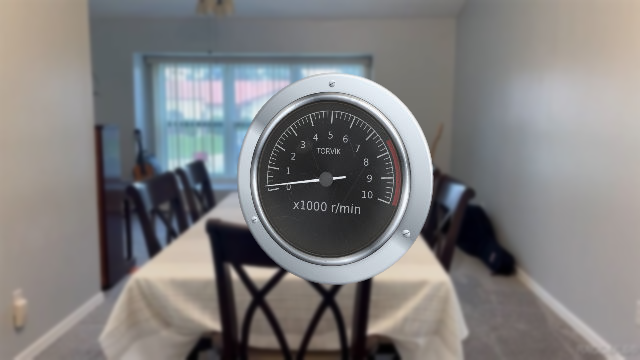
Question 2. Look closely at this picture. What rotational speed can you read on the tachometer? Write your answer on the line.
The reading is 200 rpm
